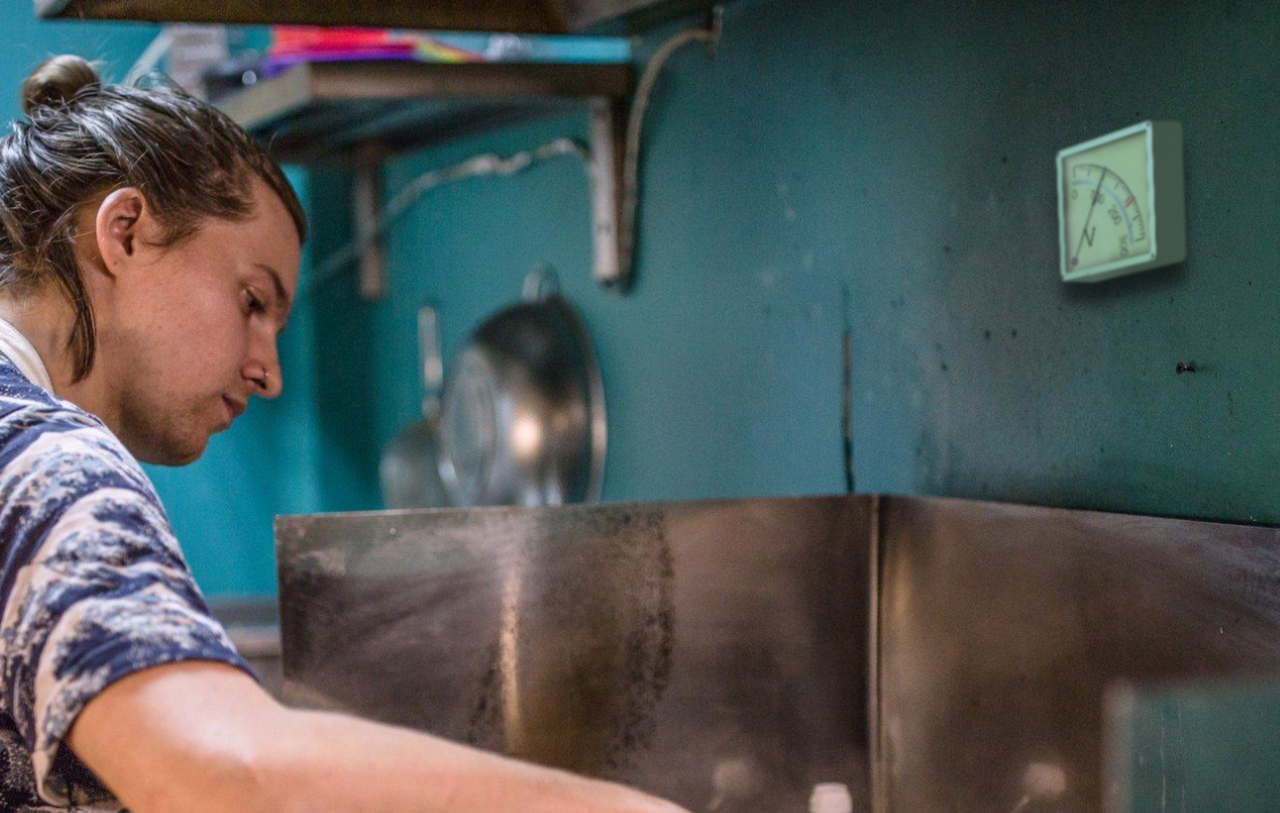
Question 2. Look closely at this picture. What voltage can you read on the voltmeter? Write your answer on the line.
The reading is 100 V
